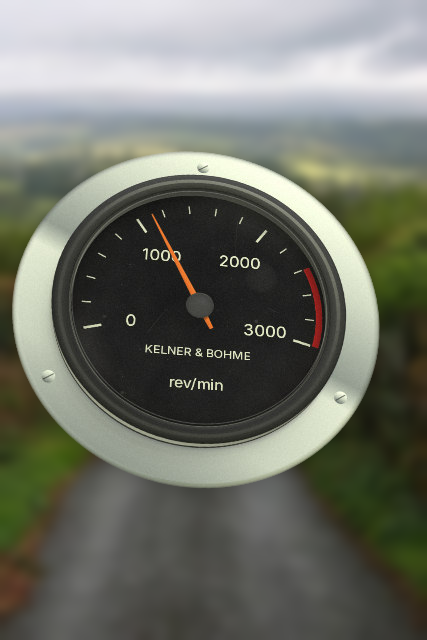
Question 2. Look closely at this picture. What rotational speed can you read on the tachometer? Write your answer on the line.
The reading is 1100 rpm
